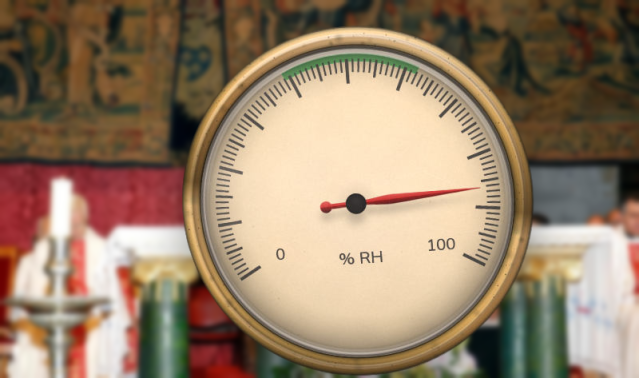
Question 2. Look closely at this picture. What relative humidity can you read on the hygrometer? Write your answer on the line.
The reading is 86 %
